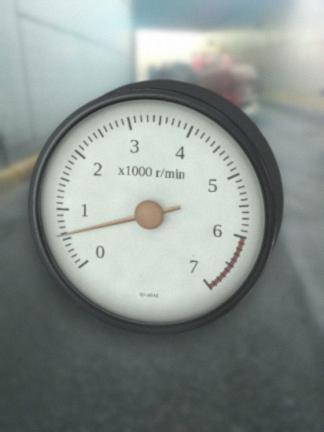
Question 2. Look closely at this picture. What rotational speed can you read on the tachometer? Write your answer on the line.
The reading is 600 rpm
